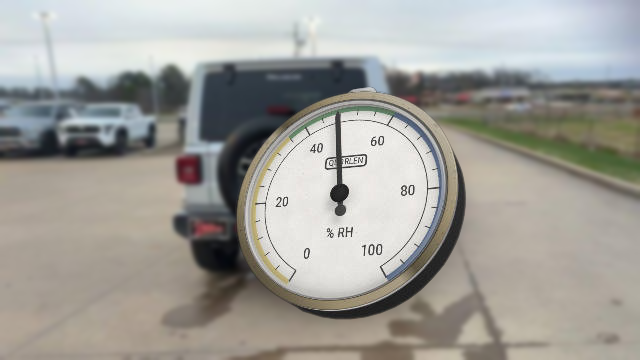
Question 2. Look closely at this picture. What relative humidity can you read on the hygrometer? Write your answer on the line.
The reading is 48 %
